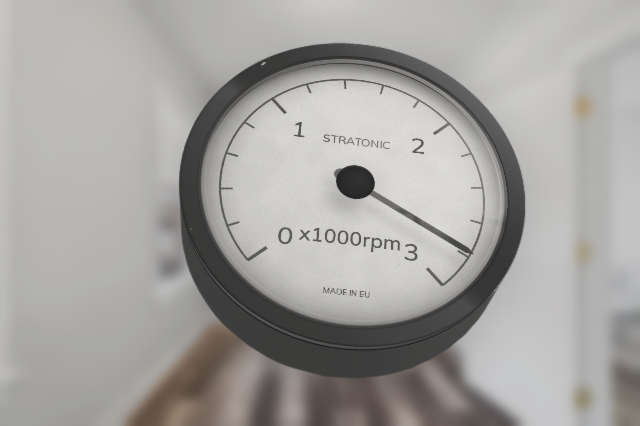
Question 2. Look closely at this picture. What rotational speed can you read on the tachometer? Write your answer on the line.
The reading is 2800 rpm
